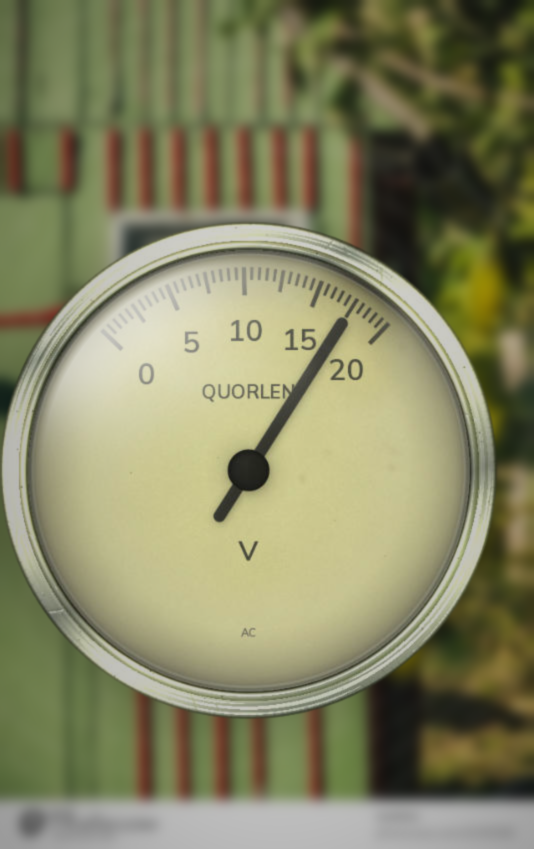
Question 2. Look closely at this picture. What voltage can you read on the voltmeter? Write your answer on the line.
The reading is 17.5 V
